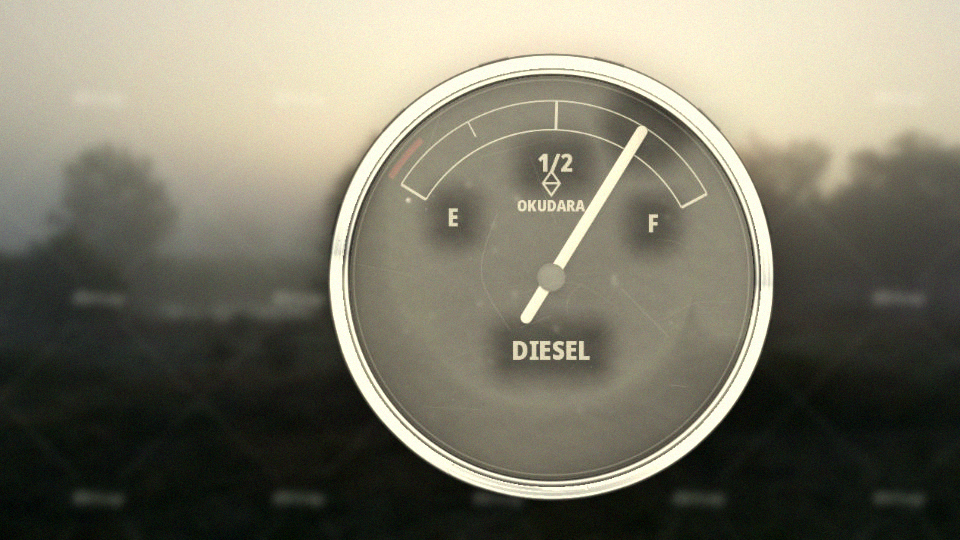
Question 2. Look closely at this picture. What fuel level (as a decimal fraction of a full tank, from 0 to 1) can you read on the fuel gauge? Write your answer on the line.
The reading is 0.75
